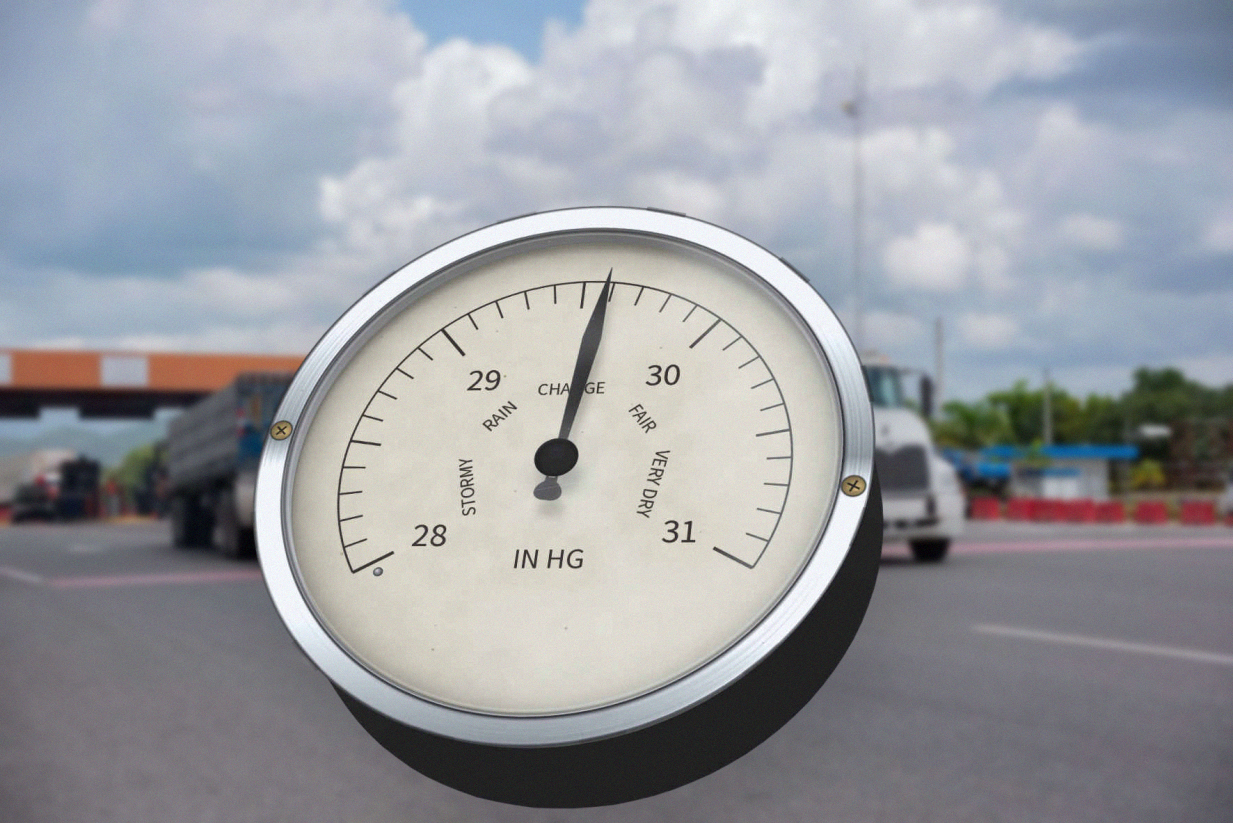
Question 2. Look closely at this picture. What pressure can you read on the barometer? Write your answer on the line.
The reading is 29.6 inHg
